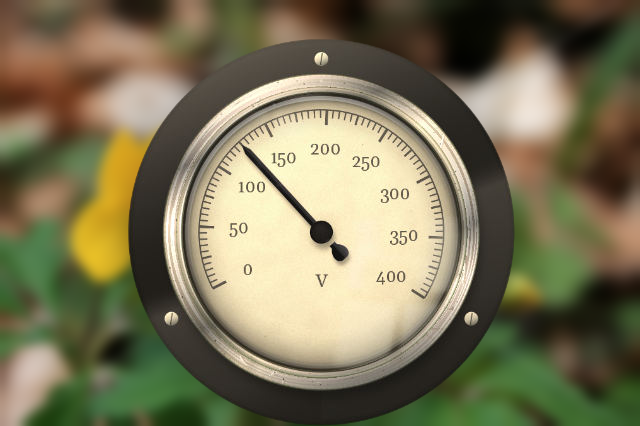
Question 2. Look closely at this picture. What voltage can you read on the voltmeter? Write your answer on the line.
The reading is 125 V
